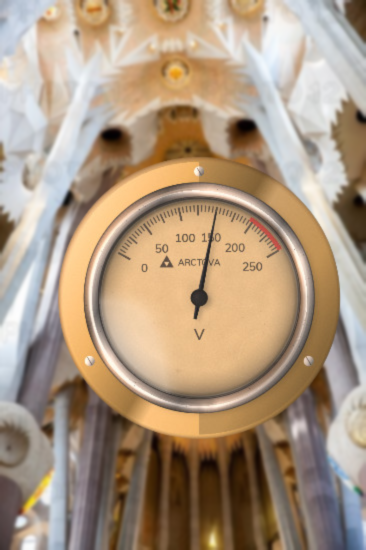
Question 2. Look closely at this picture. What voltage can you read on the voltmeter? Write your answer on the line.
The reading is 150 V
